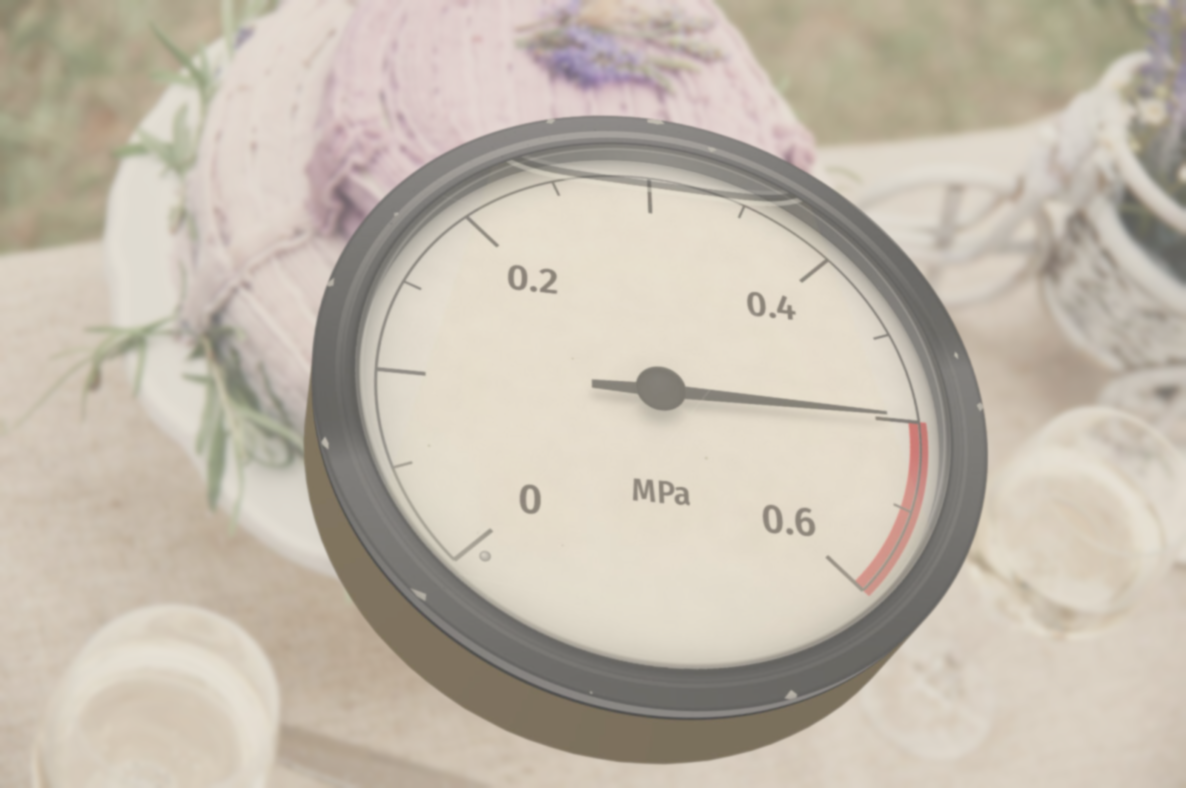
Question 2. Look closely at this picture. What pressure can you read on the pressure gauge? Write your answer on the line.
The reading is 0.5 MPa
